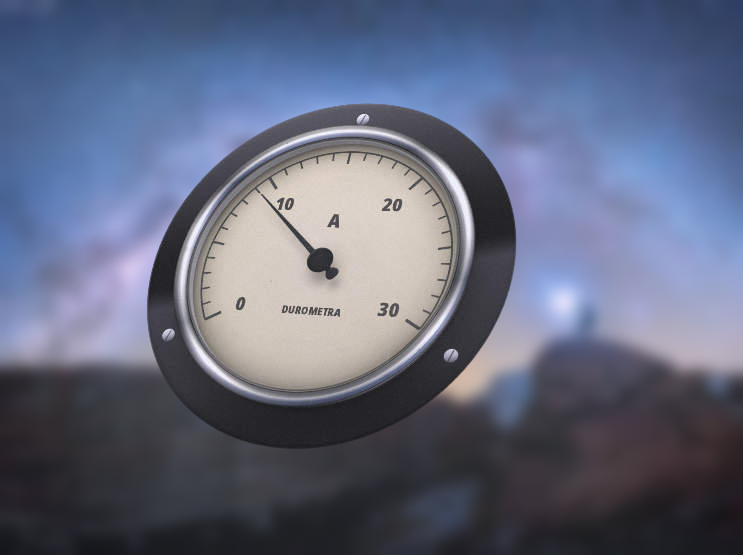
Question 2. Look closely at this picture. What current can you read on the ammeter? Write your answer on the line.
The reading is 9 A
